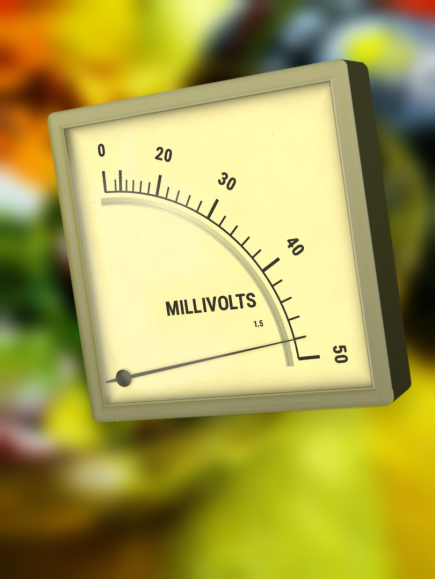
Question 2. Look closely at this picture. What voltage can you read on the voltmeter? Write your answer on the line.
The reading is 48 mV
